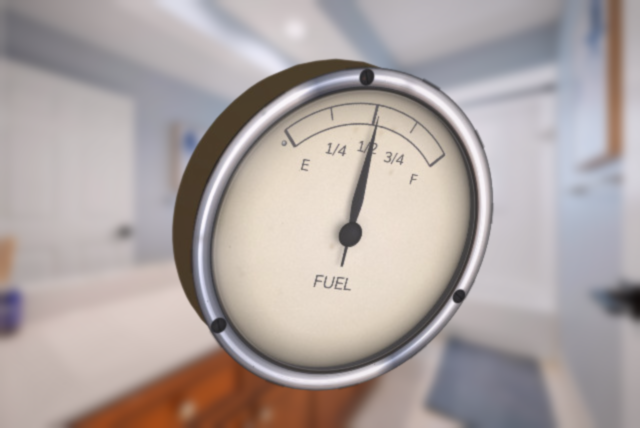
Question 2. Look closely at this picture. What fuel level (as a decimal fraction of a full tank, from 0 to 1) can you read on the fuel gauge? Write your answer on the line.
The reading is 0.5
